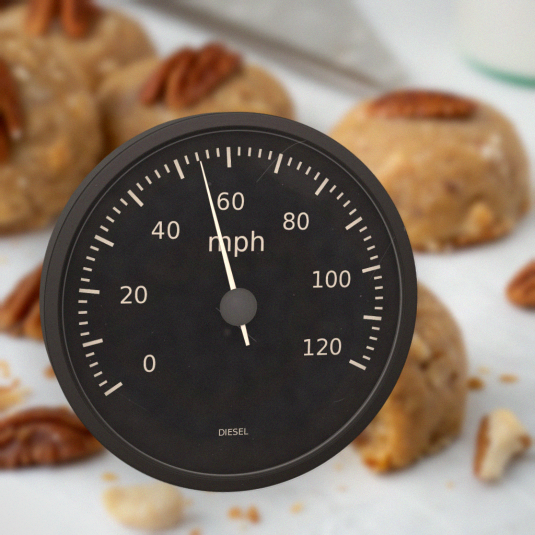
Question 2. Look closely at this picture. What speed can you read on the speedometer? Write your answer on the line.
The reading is 54 mph
